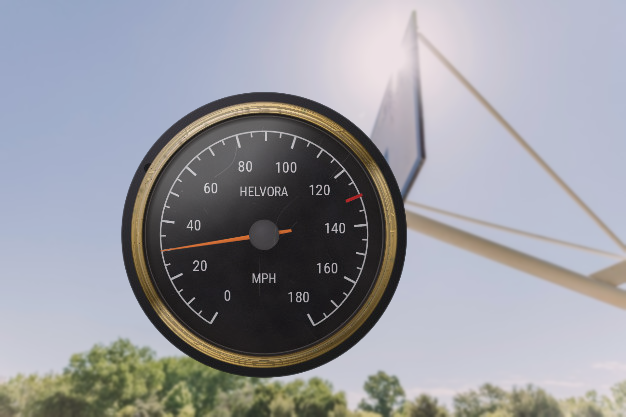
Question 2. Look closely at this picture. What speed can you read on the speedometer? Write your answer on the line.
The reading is 30 mph
